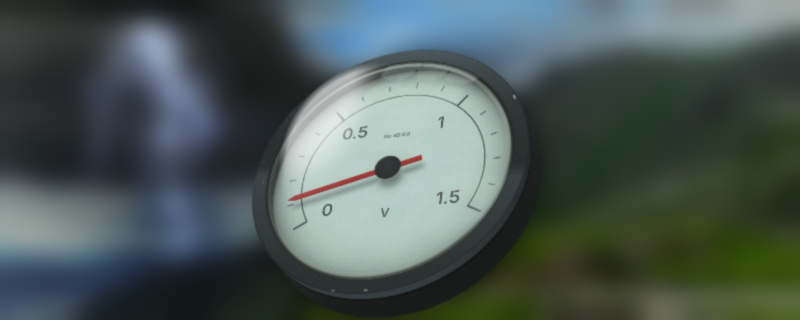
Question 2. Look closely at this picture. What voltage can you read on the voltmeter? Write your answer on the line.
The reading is 0.1 V
